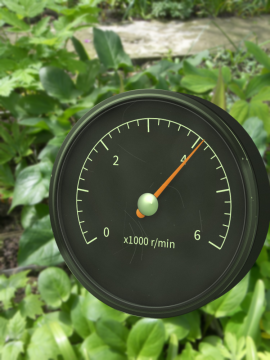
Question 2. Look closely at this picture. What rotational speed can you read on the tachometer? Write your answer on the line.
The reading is 4100 rpm
